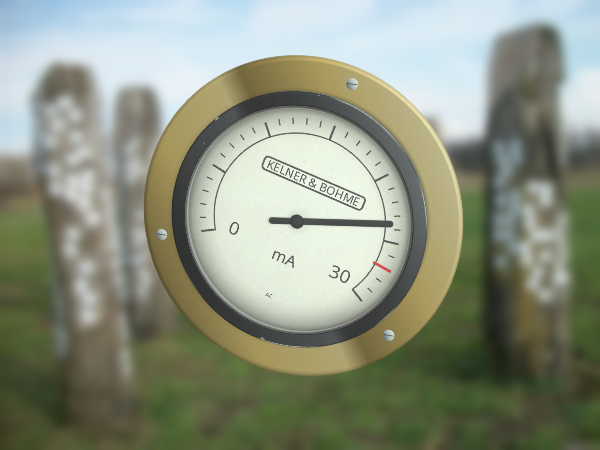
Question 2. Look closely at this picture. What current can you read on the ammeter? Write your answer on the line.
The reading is 23.5 mA
